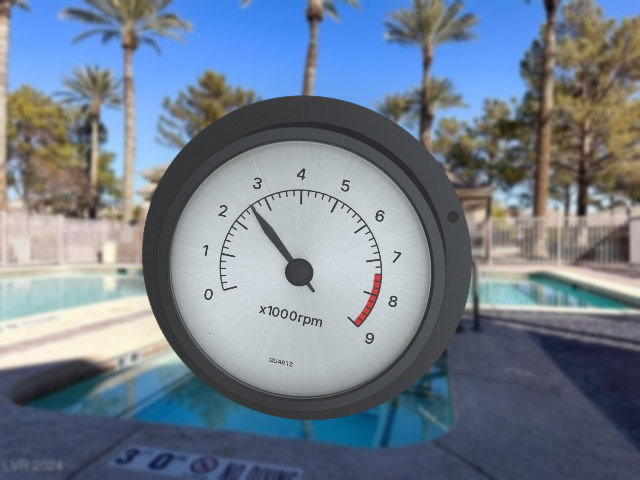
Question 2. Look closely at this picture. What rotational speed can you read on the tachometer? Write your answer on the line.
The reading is 2600 rpm
